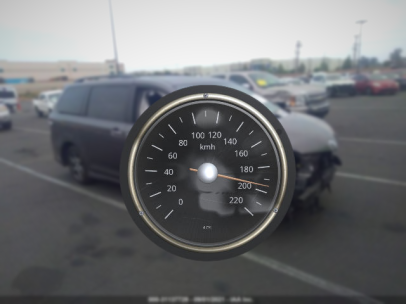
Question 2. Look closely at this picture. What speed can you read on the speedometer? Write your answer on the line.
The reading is 195 km/h
